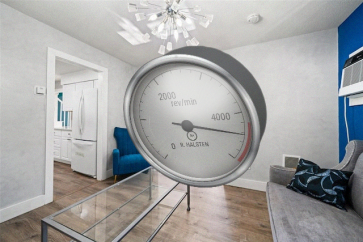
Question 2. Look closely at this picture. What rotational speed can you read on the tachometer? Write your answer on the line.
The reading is 4400 rpm
